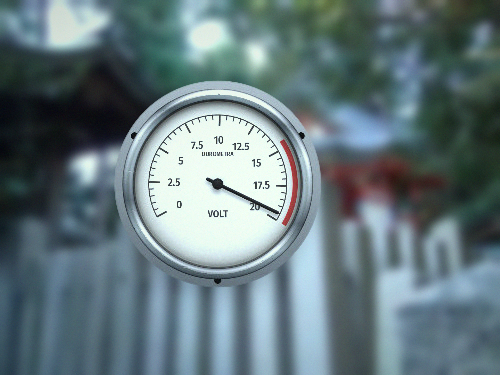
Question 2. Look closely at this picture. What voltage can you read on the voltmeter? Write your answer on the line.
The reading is 19.5 V
